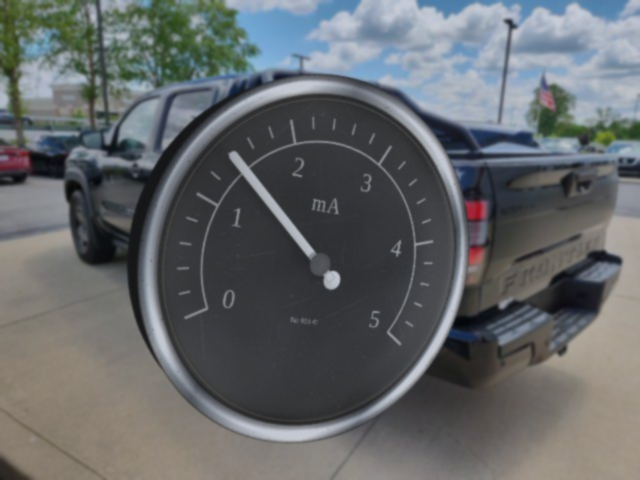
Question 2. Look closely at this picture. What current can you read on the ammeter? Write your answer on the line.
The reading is 1.4 mA
